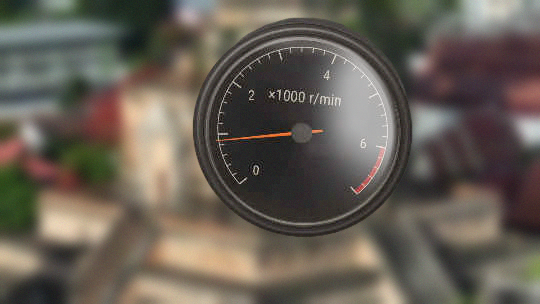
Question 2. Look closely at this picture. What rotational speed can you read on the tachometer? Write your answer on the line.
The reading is 900 rpm
